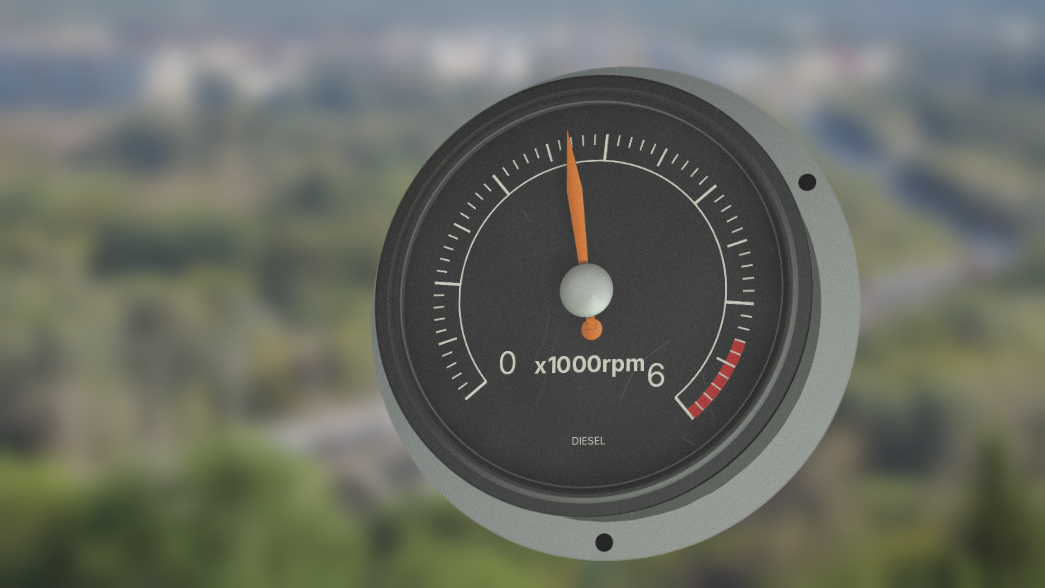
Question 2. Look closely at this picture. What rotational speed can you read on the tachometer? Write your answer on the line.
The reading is 2700 rpm
